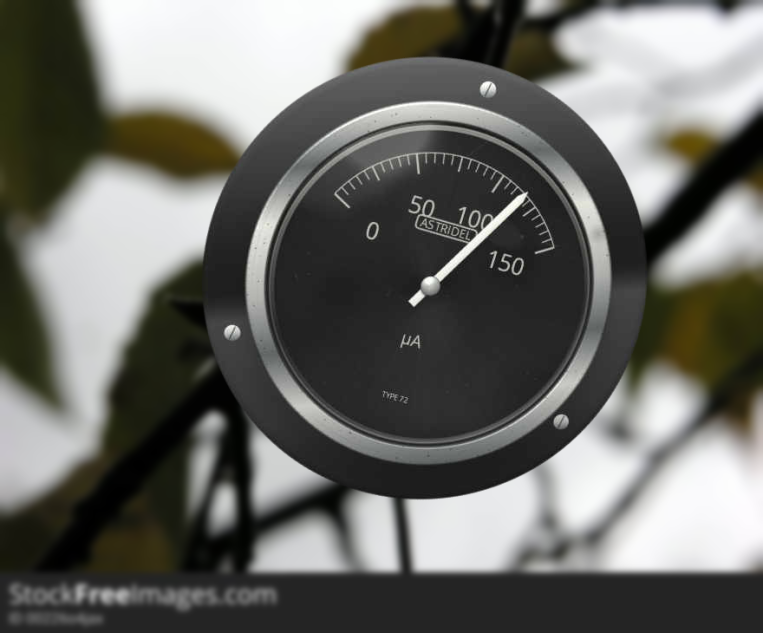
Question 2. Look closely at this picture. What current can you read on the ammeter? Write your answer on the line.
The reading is 115 µA
